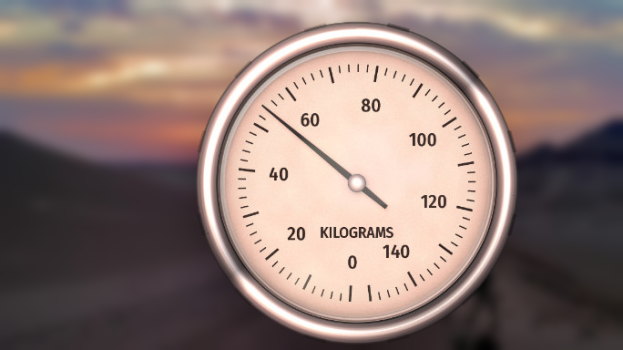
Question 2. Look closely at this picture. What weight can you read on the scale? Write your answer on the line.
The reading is 54 kg
